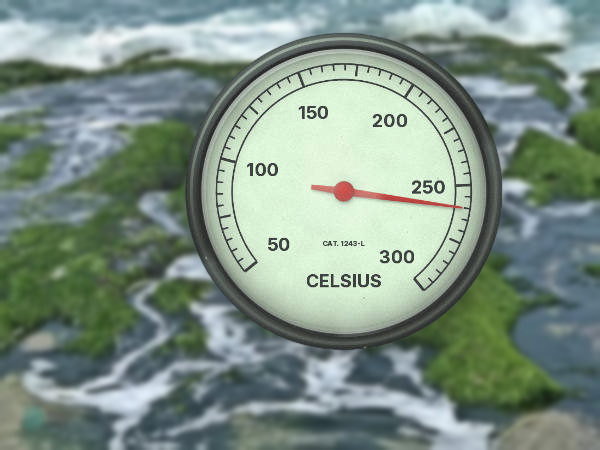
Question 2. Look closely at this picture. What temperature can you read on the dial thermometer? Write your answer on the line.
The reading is 260 °C
